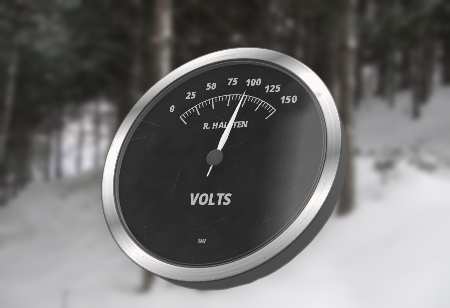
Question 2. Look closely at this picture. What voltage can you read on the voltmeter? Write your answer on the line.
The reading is 100 V
